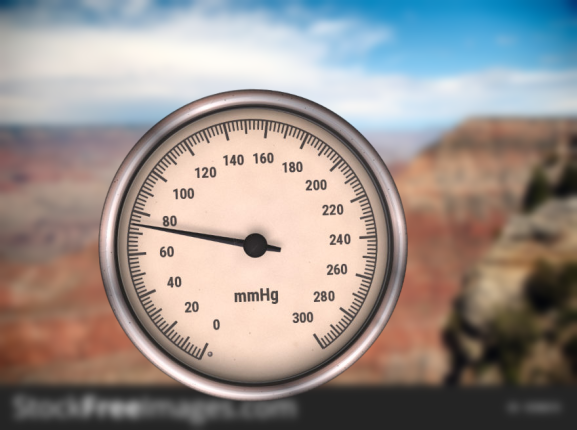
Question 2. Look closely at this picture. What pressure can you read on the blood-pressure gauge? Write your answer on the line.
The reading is 74 mmHg
